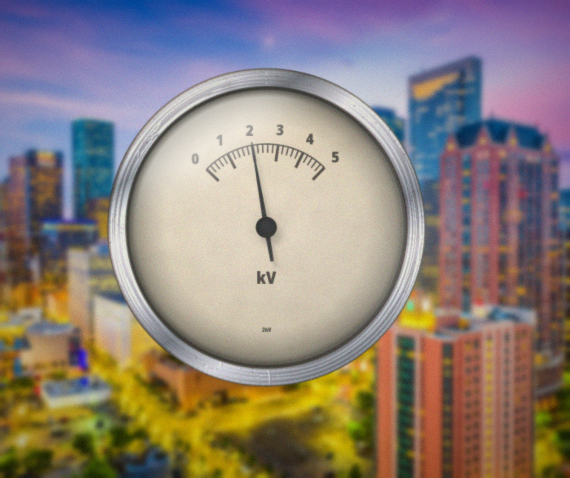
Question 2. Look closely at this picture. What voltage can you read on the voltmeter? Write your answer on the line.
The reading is 2 kV
